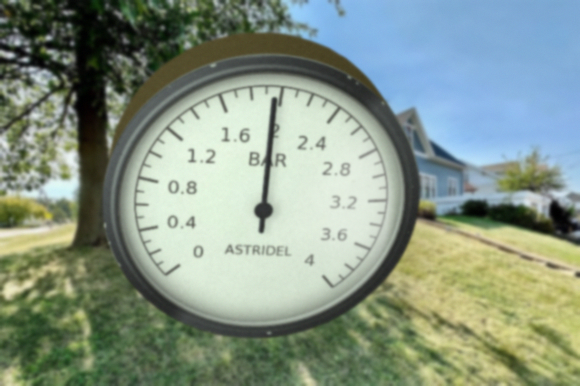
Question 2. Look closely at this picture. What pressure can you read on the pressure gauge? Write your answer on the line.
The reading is 1.95 bar
